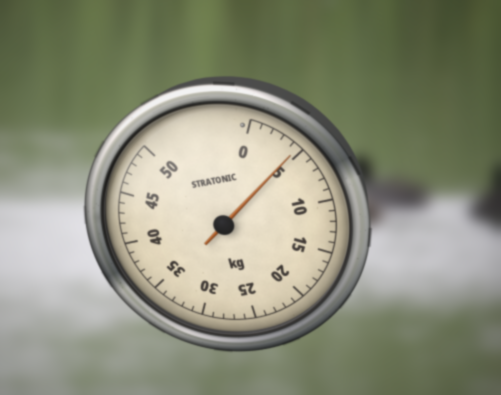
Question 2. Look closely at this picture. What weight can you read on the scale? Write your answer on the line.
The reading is 4.5 kg
